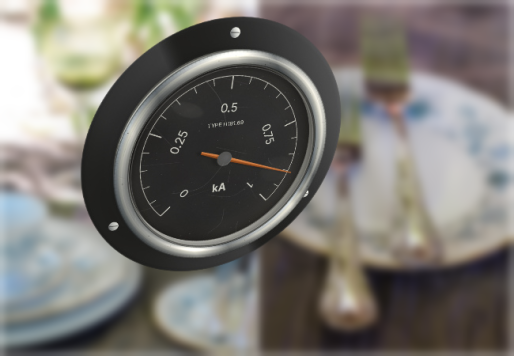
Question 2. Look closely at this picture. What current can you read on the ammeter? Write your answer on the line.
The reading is 0.9 kA
